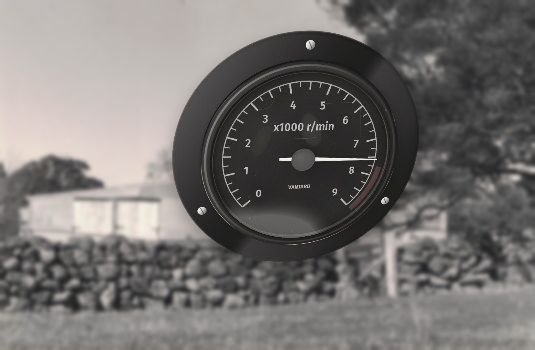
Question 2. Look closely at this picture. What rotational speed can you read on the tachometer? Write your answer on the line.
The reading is 7500 rpm
